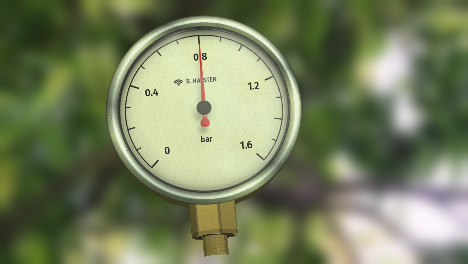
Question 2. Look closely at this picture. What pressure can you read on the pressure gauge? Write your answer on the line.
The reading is 0.8 bar
